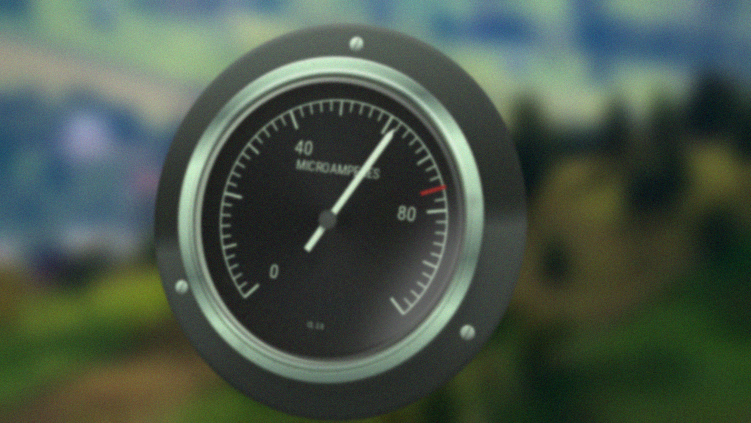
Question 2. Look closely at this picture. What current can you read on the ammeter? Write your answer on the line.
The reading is 62 µA
